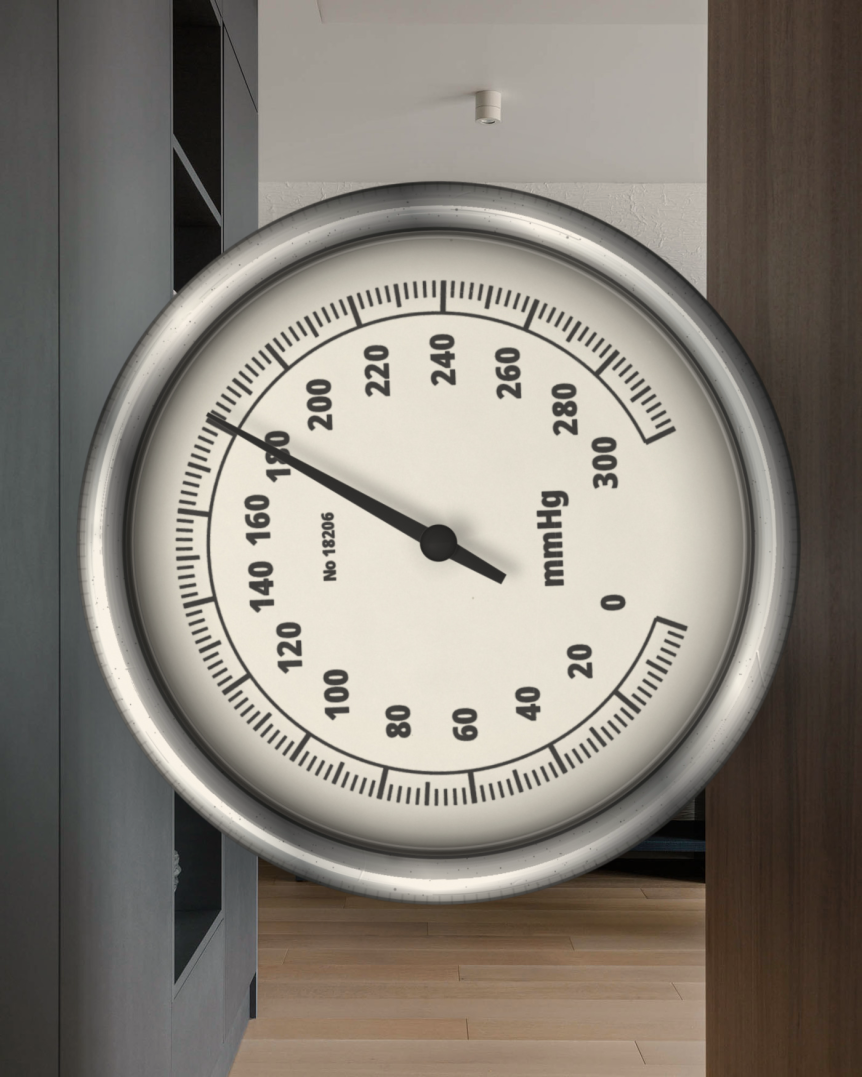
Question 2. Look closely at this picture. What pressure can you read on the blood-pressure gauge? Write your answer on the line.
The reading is 181 mmHg
